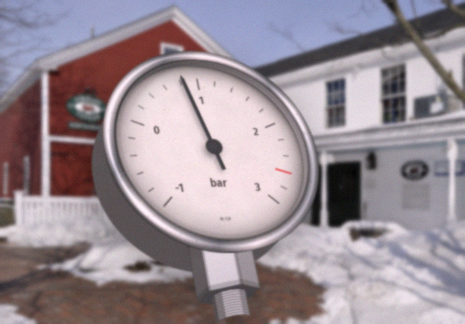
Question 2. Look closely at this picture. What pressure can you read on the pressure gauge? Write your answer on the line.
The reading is 0.8 bar
